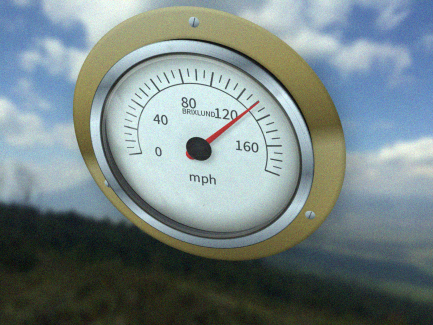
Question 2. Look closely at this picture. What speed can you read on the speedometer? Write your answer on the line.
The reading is 130 mph
